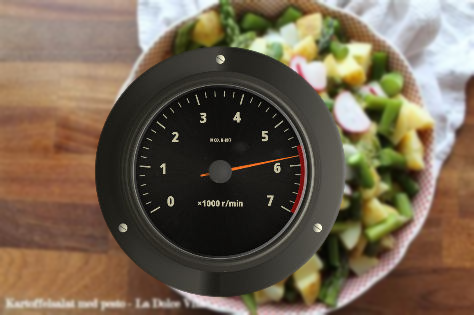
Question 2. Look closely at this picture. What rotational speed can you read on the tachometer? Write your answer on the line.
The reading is 5800 rpm
